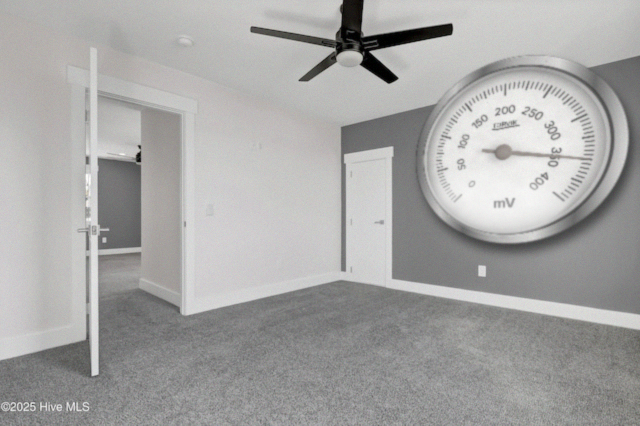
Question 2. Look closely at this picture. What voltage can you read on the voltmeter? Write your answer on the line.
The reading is 350 mV
